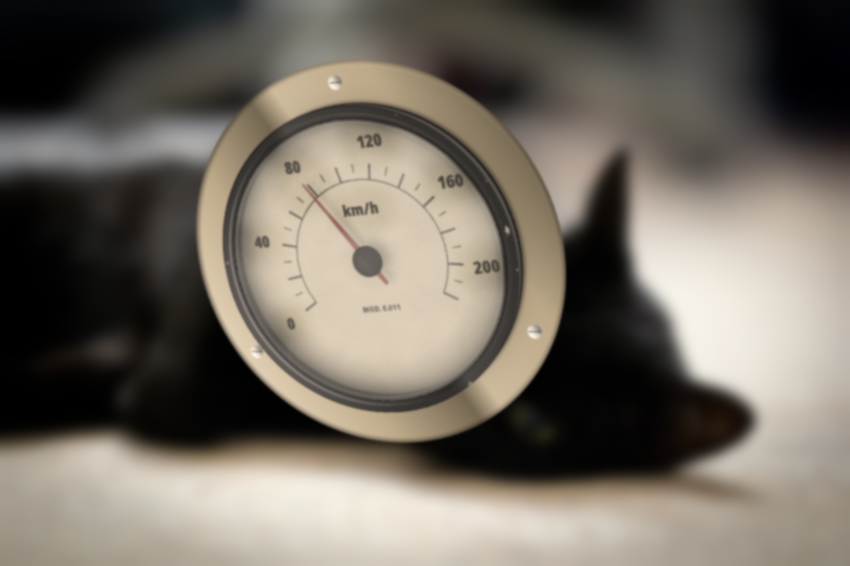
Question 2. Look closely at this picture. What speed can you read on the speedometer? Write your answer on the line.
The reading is 80 km/h
